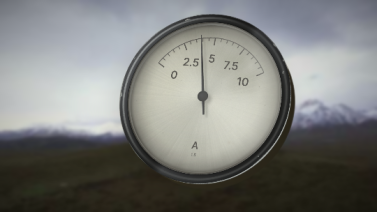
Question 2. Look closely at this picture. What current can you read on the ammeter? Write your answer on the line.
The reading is 4 A
